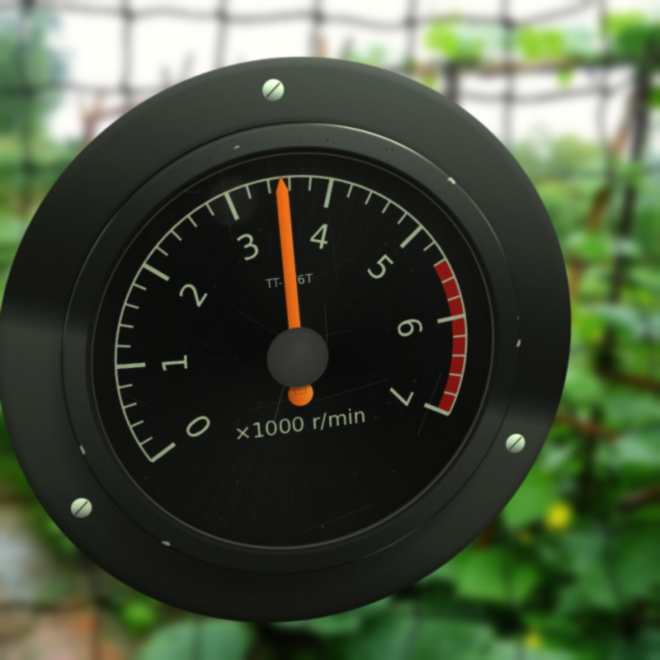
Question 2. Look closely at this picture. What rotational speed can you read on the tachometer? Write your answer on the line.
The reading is 3500 rpm
